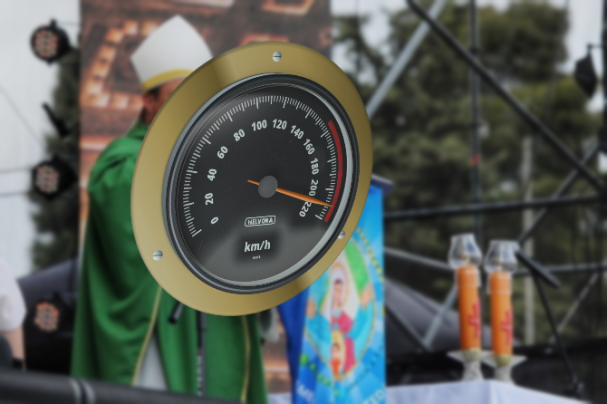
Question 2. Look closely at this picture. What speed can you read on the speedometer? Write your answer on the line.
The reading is 210 km/h
